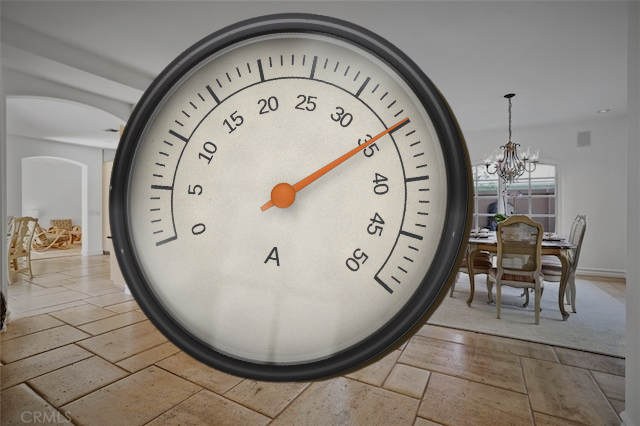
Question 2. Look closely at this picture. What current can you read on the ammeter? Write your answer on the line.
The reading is 35 A
